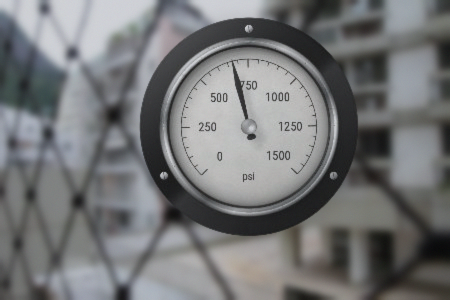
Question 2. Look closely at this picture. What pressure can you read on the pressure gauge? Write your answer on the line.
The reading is 675 psi
